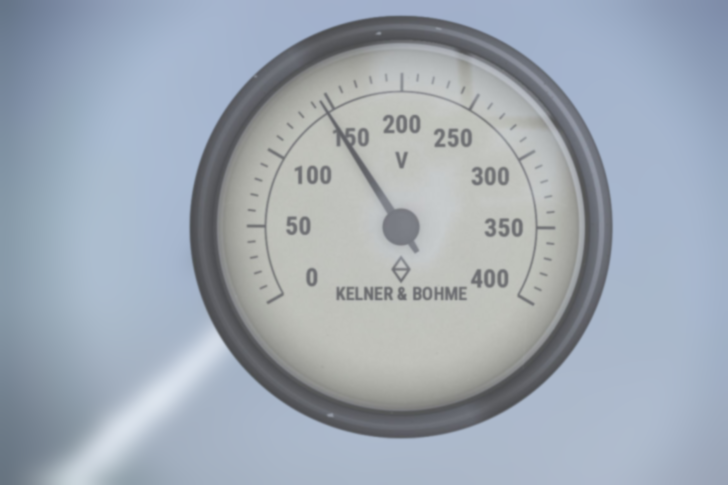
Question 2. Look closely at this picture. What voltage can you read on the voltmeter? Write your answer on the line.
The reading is 145 V
